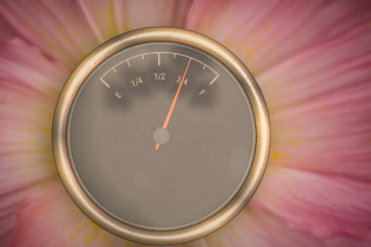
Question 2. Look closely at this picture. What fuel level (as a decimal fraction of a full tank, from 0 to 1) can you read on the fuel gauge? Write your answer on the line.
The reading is 0.75
